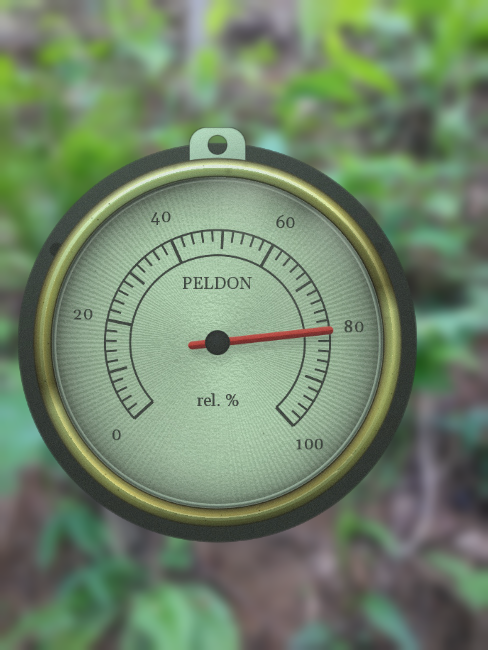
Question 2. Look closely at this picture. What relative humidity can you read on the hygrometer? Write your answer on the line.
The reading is 80 %
